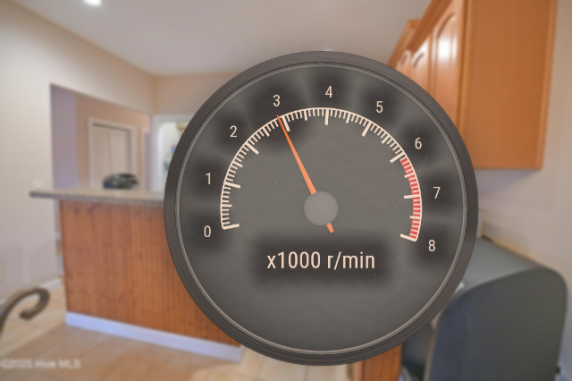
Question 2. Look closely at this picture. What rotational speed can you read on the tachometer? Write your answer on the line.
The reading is 2900 rpm
